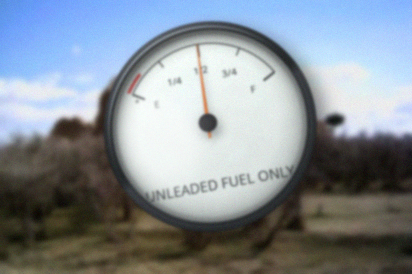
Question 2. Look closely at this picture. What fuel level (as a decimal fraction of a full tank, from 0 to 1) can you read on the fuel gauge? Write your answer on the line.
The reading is 0.5
